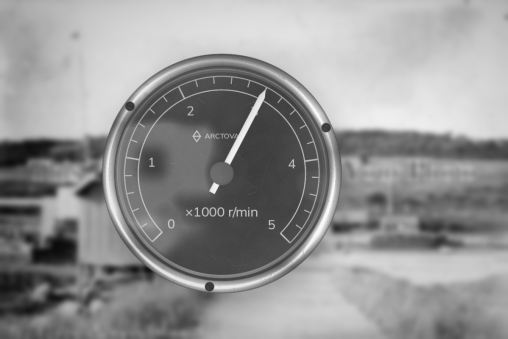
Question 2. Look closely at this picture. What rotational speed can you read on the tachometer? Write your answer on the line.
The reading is 3000 rpm
